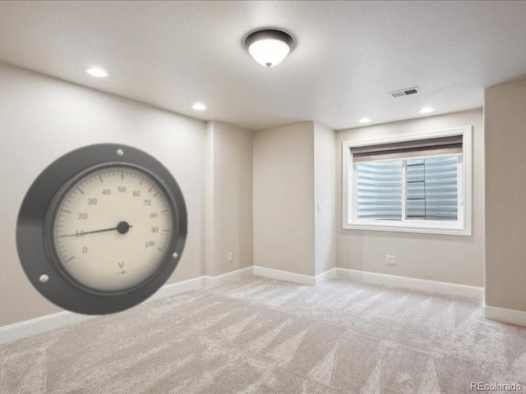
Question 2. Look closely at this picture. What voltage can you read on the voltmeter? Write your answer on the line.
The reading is 10 V
